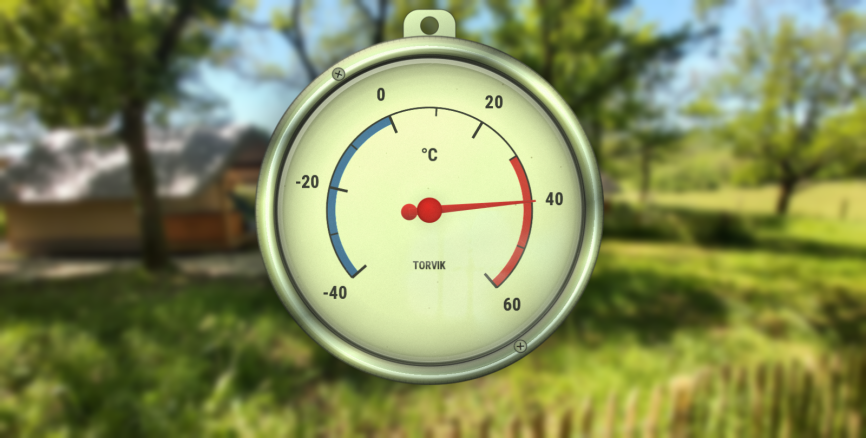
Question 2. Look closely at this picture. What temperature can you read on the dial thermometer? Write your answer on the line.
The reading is 40 °C
